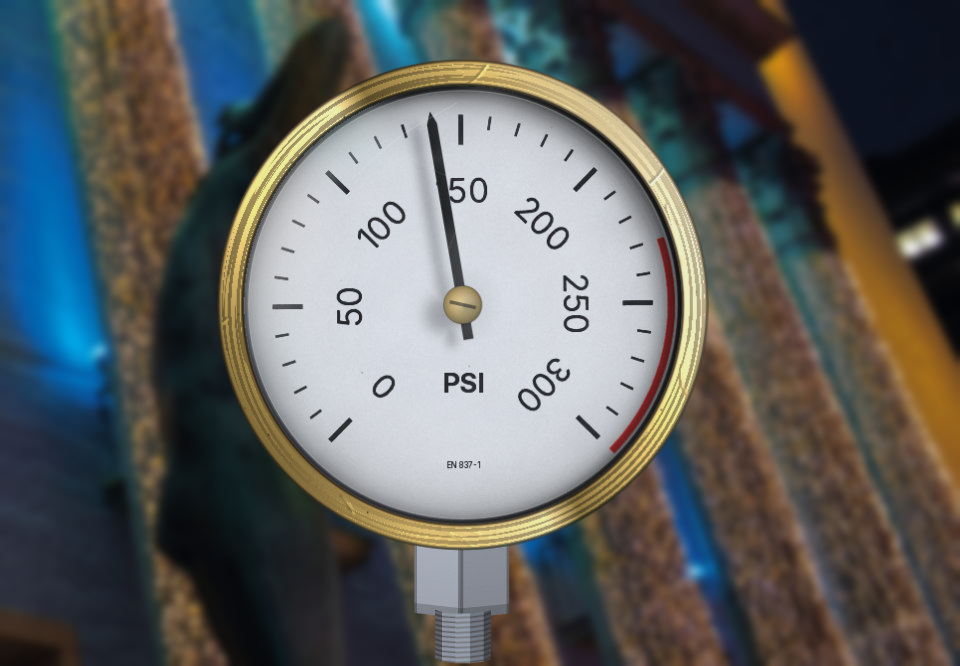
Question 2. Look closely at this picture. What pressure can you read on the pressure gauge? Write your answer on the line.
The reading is 140 psi
